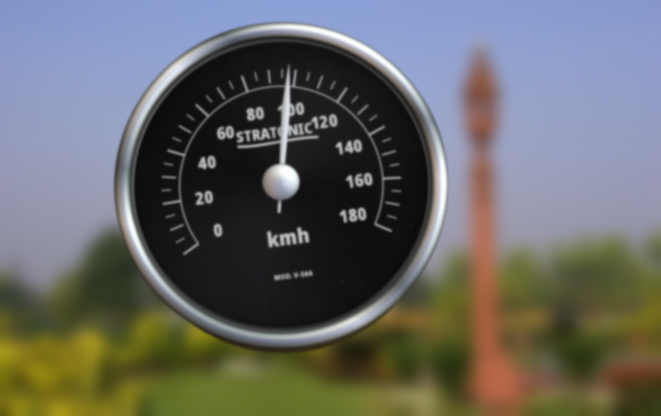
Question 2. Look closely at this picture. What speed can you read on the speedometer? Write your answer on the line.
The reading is 97.5 km/h
